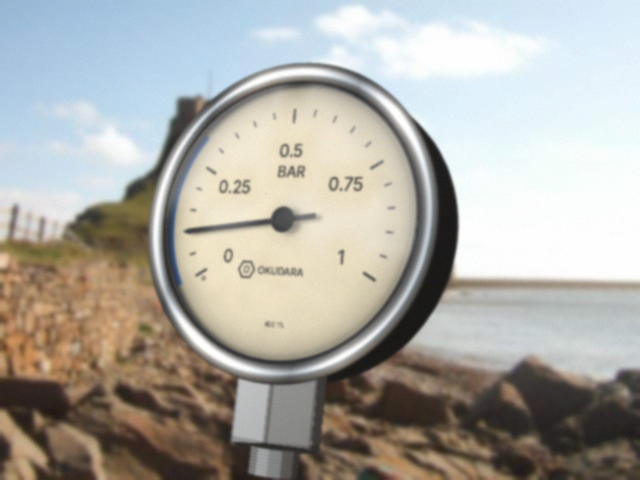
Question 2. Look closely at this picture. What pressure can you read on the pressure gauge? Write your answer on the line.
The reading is 0.1 bar
